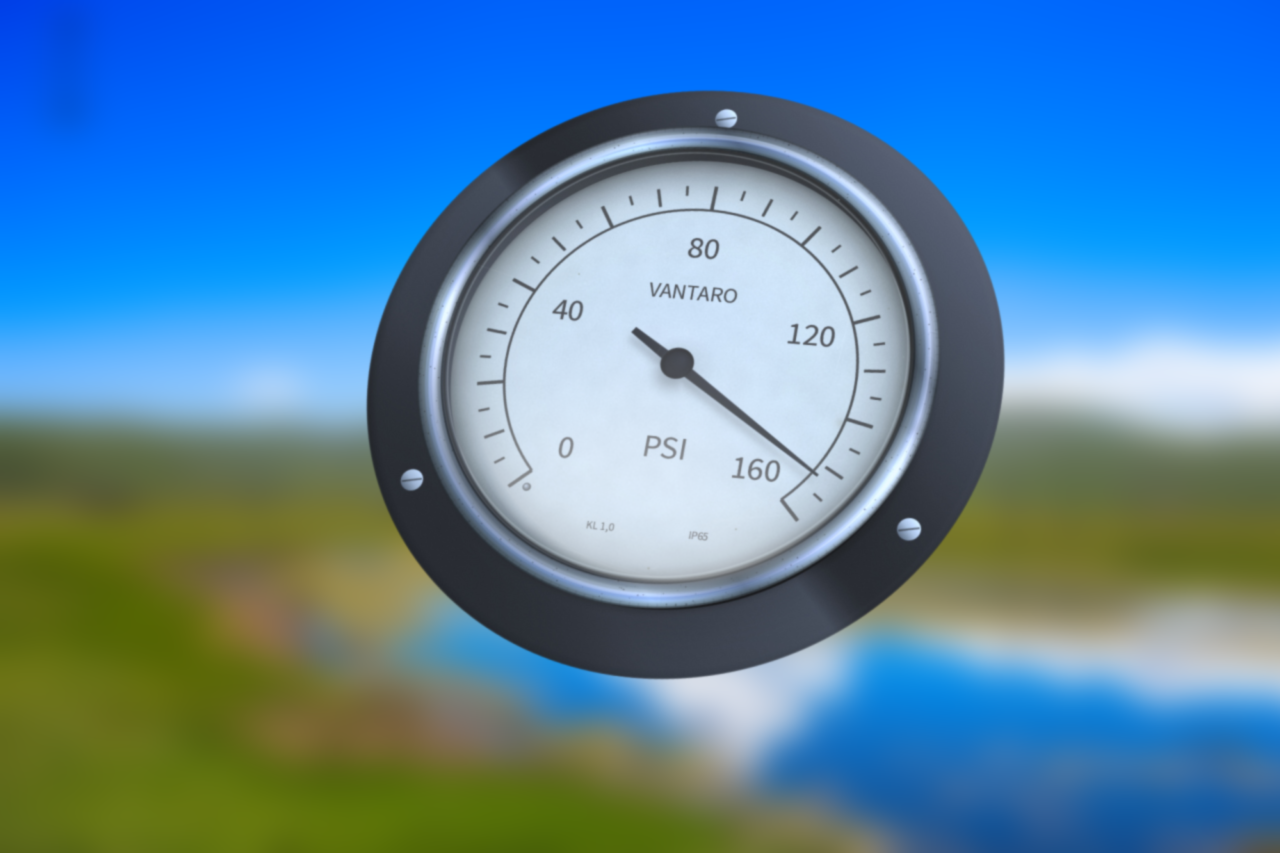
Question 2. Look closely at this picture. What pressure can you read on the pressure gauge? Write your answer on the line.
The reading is 152.5 psi
